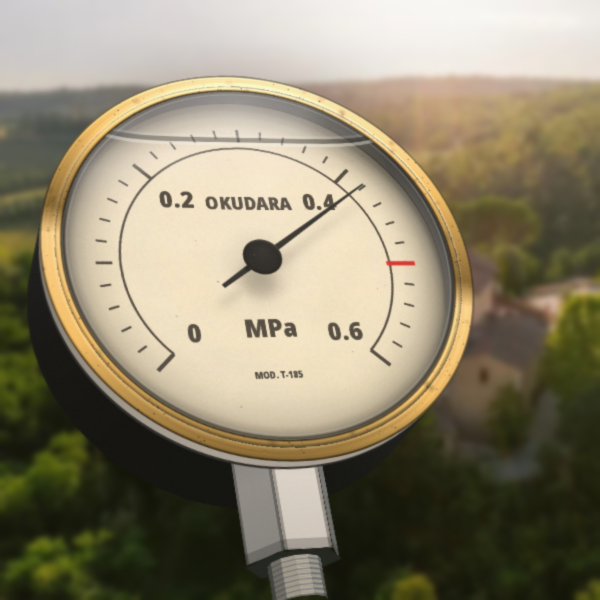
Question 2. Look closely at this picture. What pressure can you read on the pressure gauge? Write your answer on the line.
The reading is 0.42 MPa
